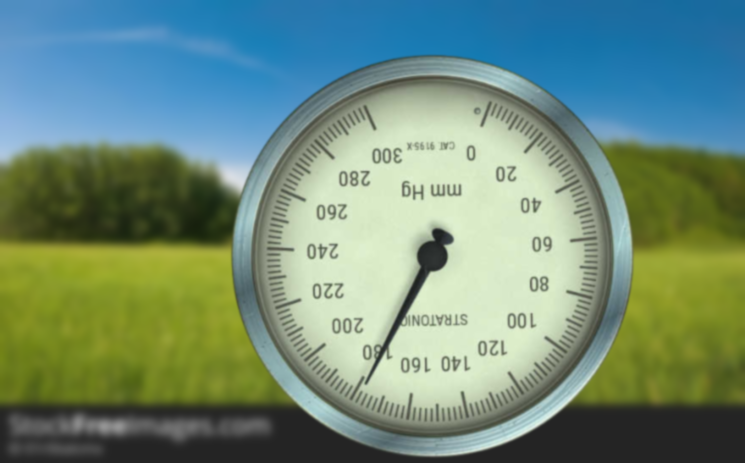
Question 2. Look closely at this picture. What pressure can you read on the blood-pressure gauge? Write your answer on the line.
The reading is 178 mmHg
